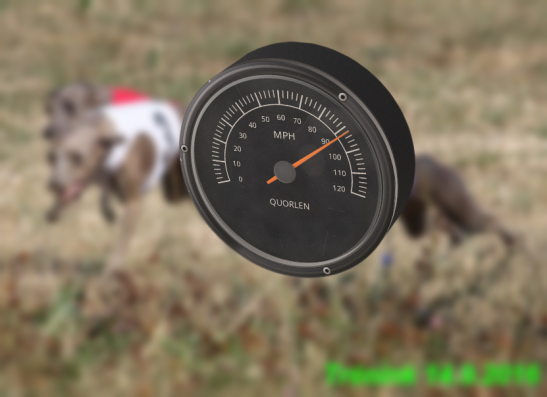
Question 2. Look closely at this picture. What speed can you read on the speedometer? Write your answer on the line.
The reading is 92 mph
